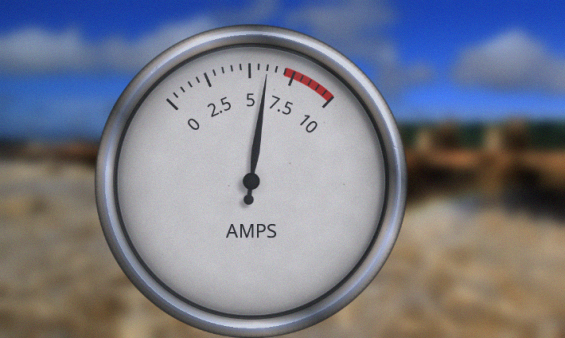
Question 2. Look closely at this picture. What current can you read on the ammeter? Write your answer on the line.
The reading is 6 A
